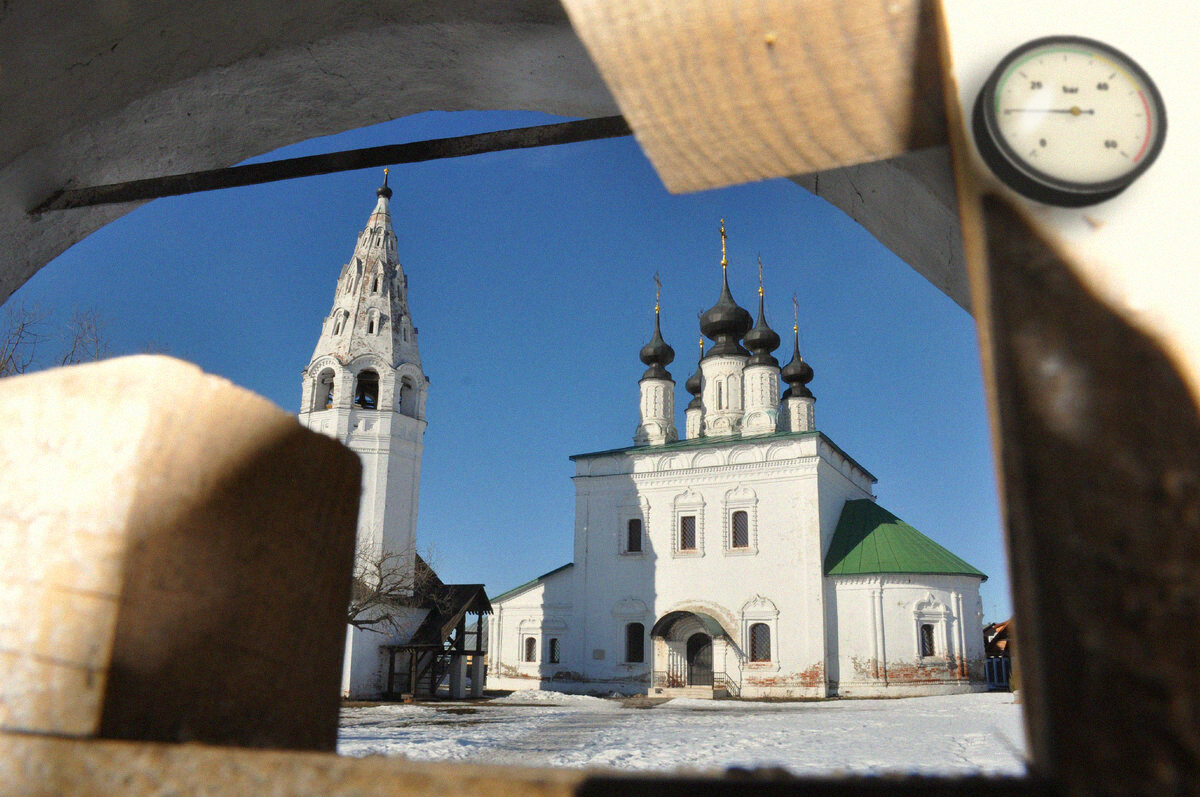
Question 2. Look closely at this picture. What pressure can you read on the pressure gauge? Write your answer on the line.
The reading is 10 bar
